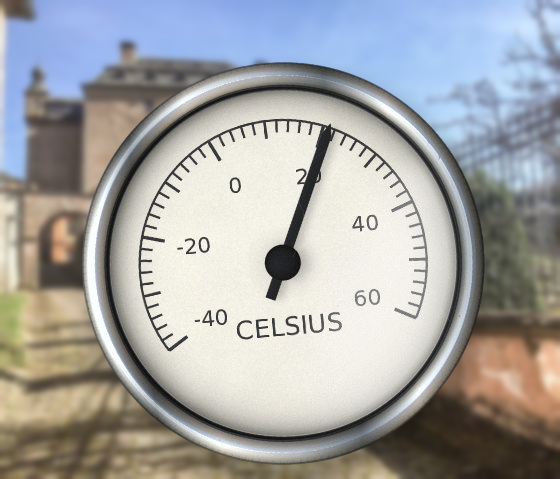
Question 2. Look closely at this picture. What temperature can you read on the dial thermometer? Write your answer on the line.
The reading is 21 °C
